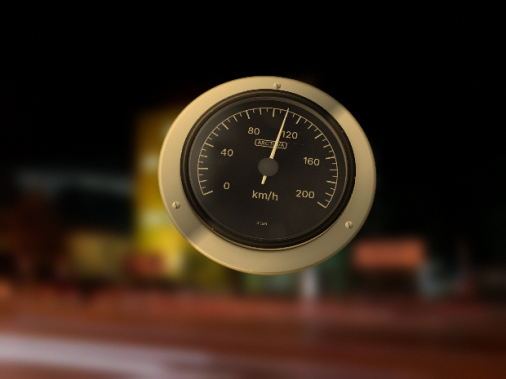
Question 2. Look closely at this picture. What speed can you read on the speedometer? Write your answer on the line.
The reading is 110 km/h
